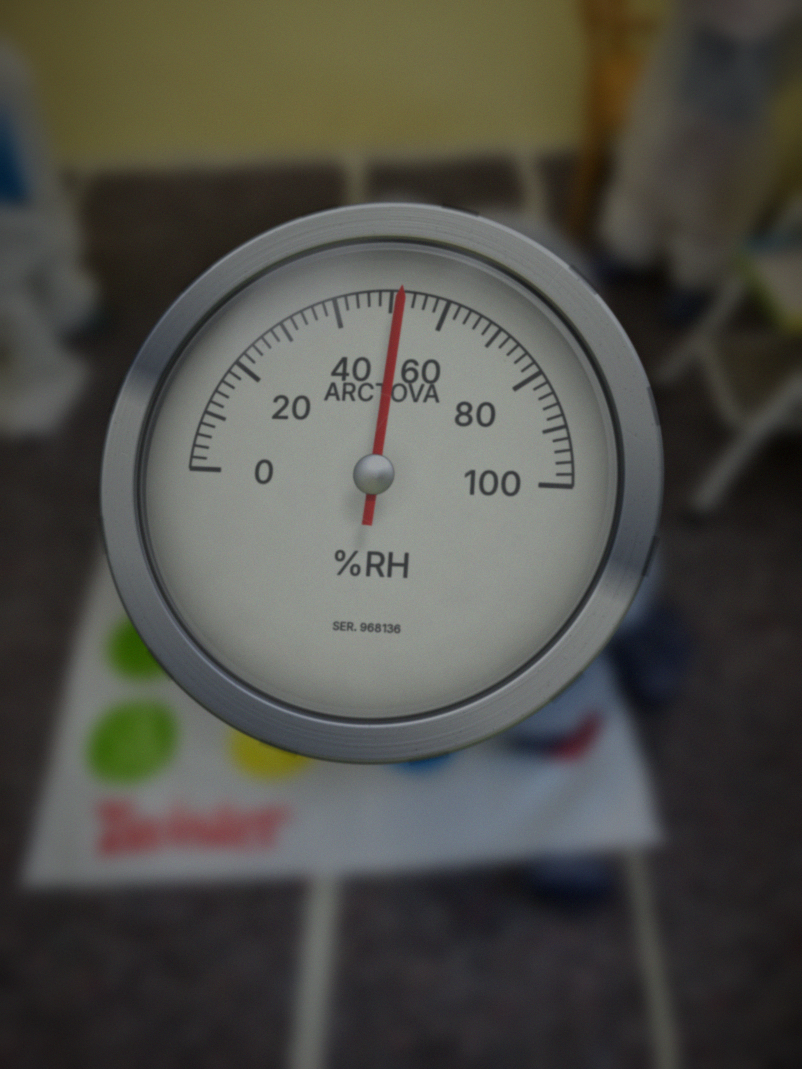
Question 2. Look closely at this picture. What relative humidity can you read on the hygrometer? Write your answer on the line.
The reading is 52 %
